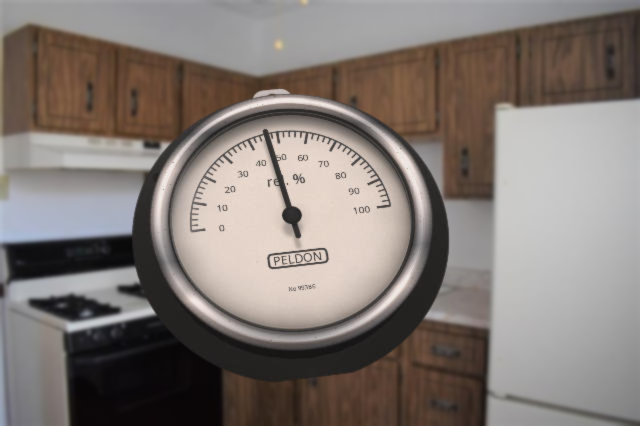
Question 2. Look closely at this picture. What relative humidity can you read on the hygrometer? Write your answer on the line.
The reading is 46 %
